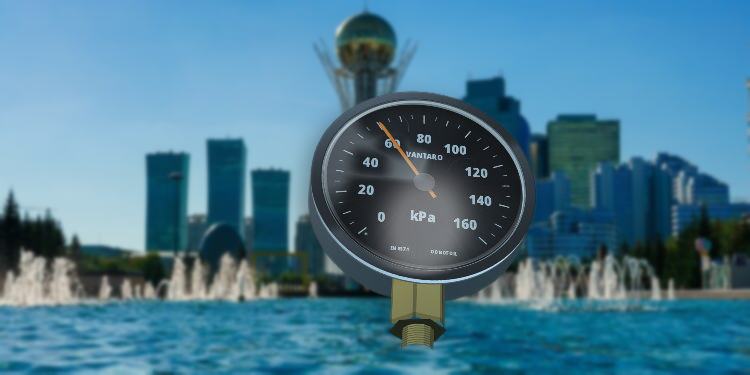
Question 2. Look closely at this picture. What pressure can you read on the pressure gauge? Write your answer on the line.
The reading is 60 kPa
